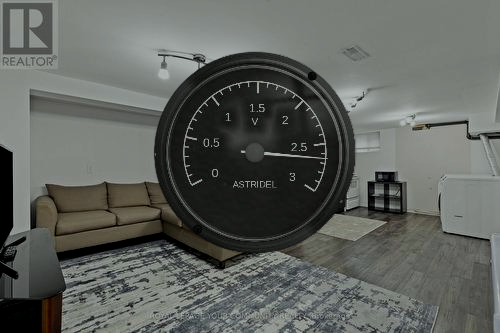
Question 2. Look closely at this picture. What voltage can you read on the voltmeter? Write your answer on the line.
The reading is 2.65 V
